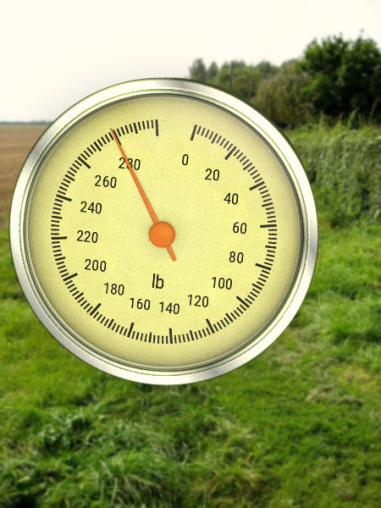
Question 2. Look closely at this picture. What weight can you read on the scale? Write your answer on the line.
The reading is 280 lb
